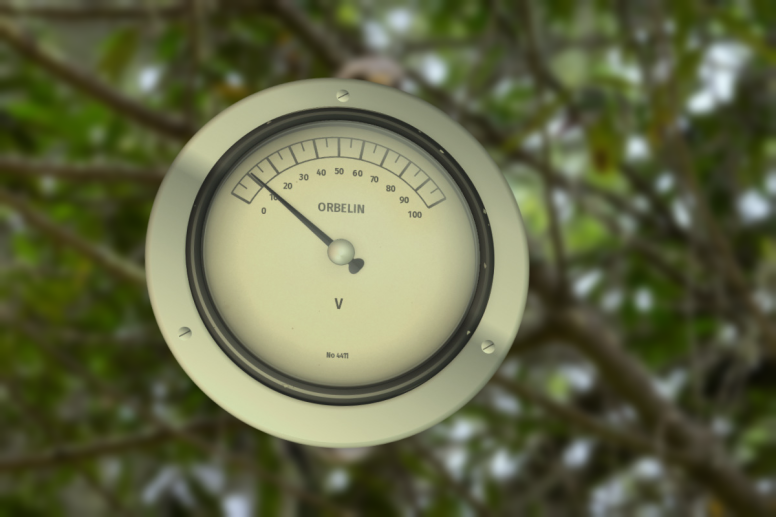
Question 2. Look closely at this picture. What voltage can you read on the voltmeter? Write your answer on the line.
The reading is 10 V
